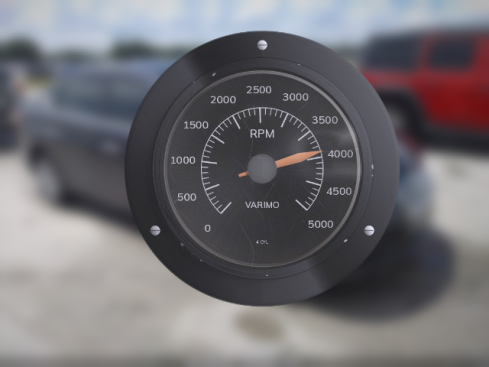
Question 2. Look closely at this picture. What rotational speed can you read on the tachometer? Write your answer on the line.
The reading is 3900 rpm
